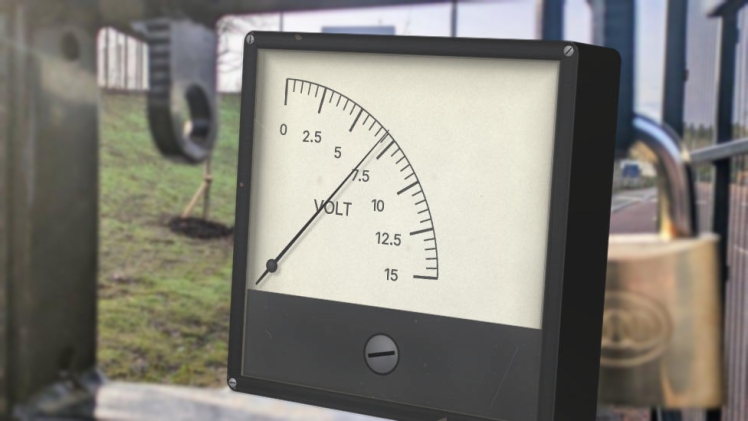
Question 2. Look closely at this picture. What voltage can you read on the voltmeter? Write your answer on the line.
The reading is 7 V
